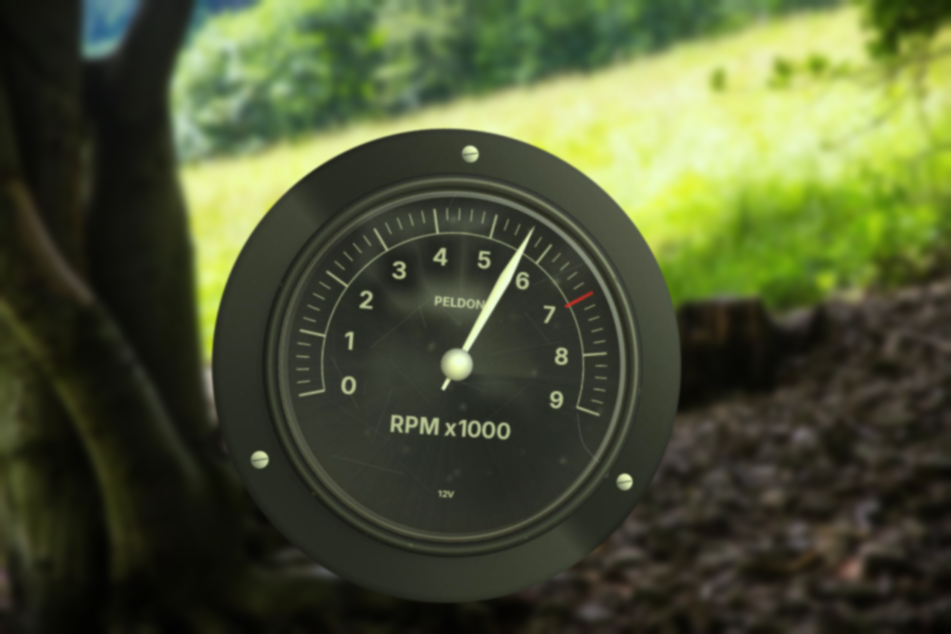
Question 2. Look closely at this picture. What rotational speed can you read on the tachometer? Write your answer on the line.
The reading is 5600 rpm
